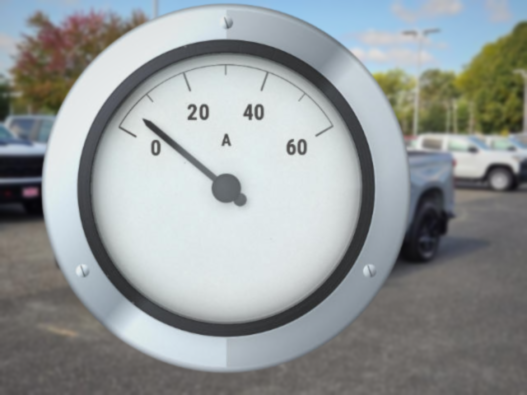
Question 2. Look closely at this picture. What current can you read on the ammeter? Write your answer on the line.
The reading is 5 A
